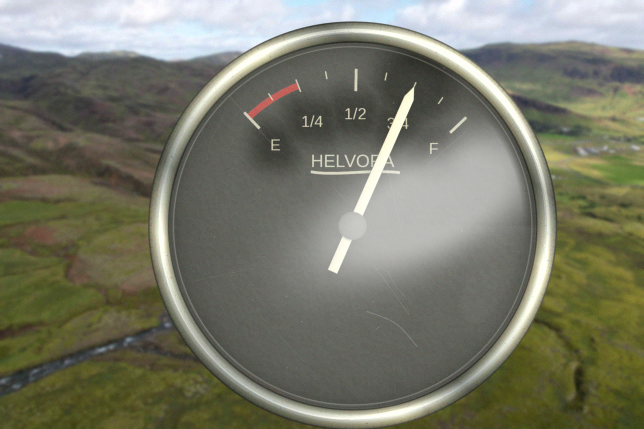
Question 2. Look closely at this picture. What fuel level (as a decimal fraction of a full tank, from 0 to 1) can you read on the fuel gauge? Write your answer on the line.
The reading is 0.75
